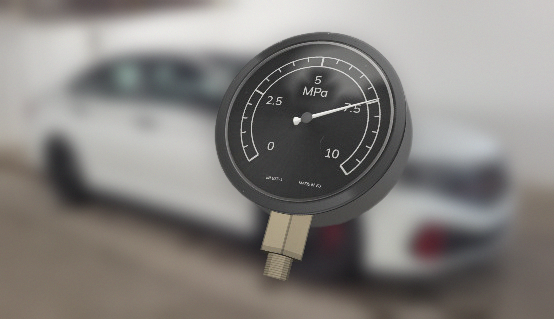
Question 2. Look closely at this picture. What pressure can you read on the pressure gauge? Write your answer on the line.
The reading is 7.5 MPa
